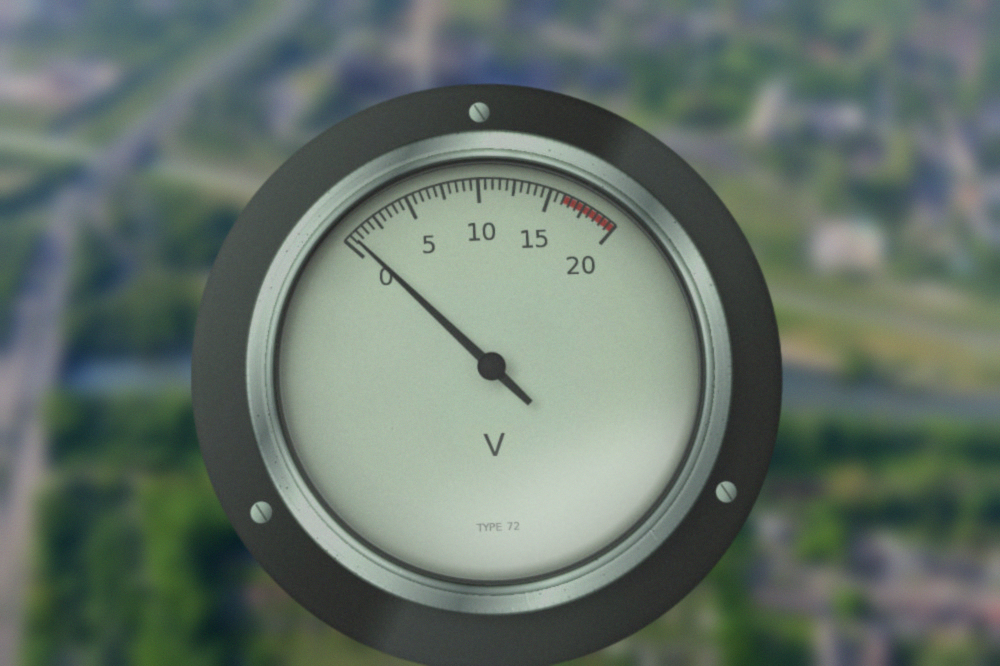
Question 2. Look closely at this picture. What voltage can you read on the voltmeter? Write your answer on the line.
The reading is 0.5 V
